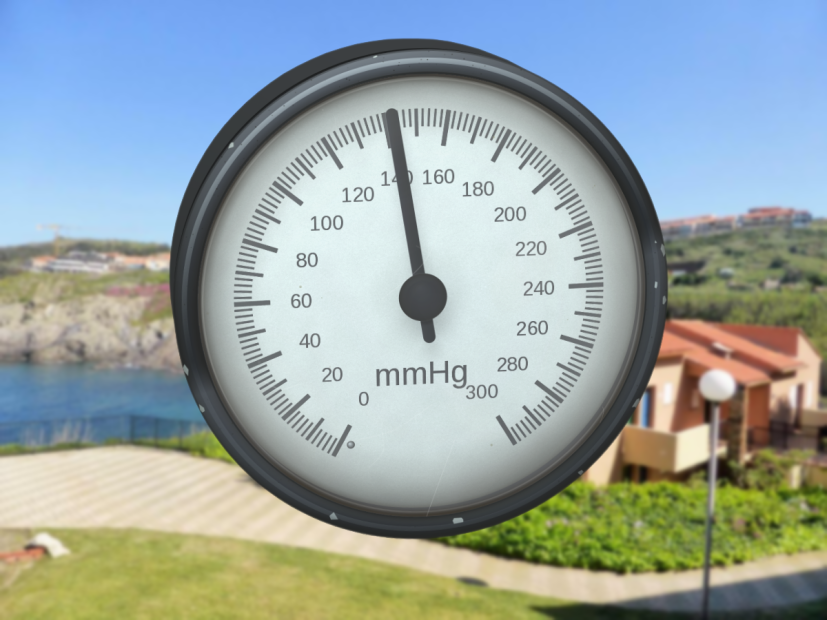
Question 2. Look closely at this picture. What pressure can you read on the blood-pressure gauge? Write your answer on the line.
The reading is 142 mmHg
